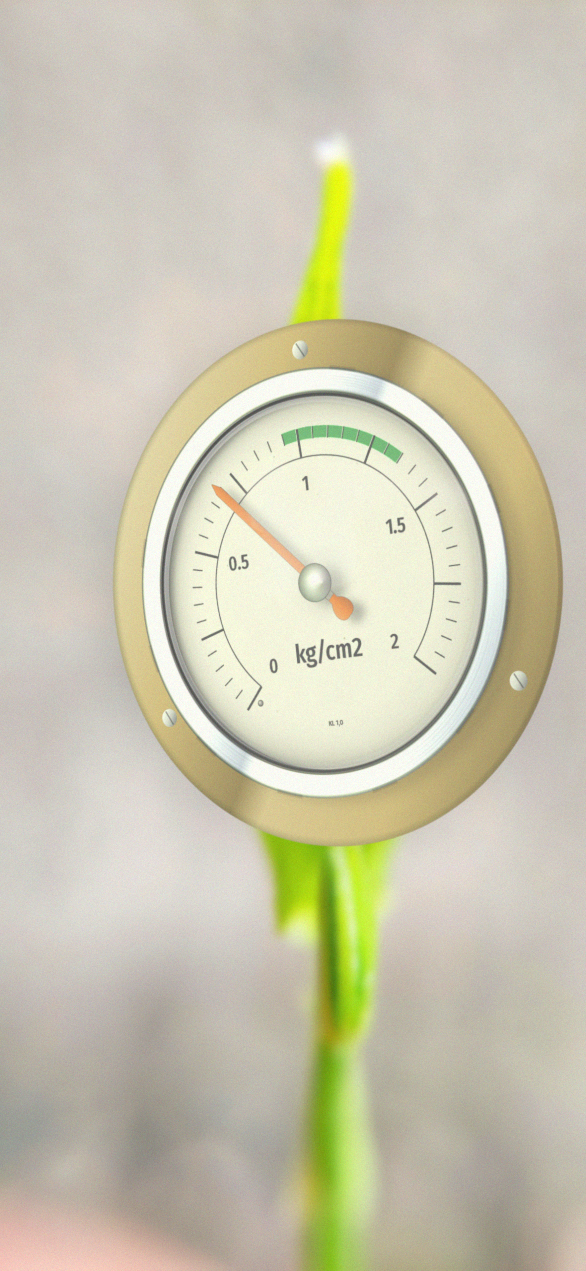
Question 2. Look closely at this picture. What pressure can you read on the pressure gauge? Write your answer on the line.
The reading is 0.7 kg/cm²
